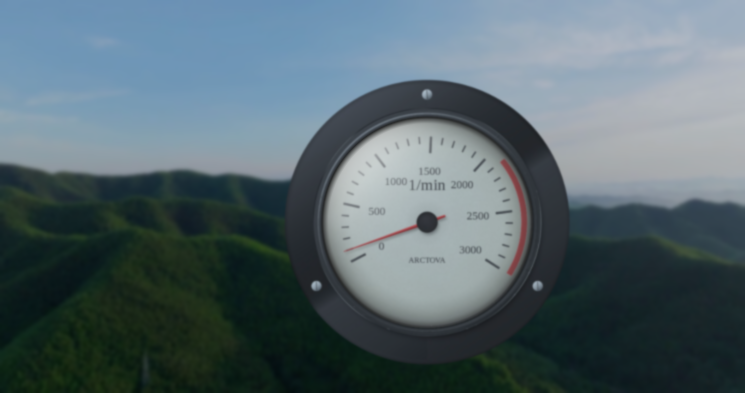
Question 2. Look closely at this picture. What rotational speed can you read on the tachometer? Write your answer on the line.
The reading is 100 rpm
